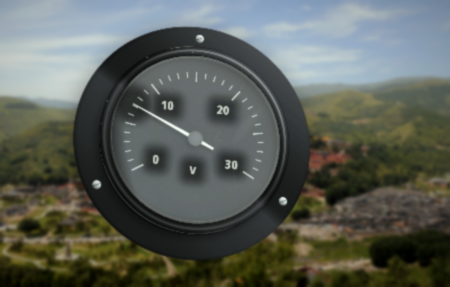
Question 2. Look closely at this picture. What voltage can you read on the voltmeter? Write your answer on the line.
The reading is 7 V
